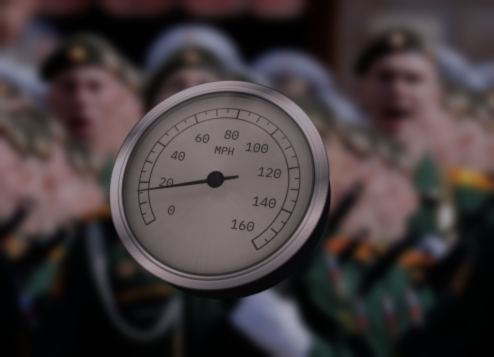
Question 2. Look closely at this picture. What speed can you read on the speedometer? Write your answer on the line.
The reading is 15 mph
